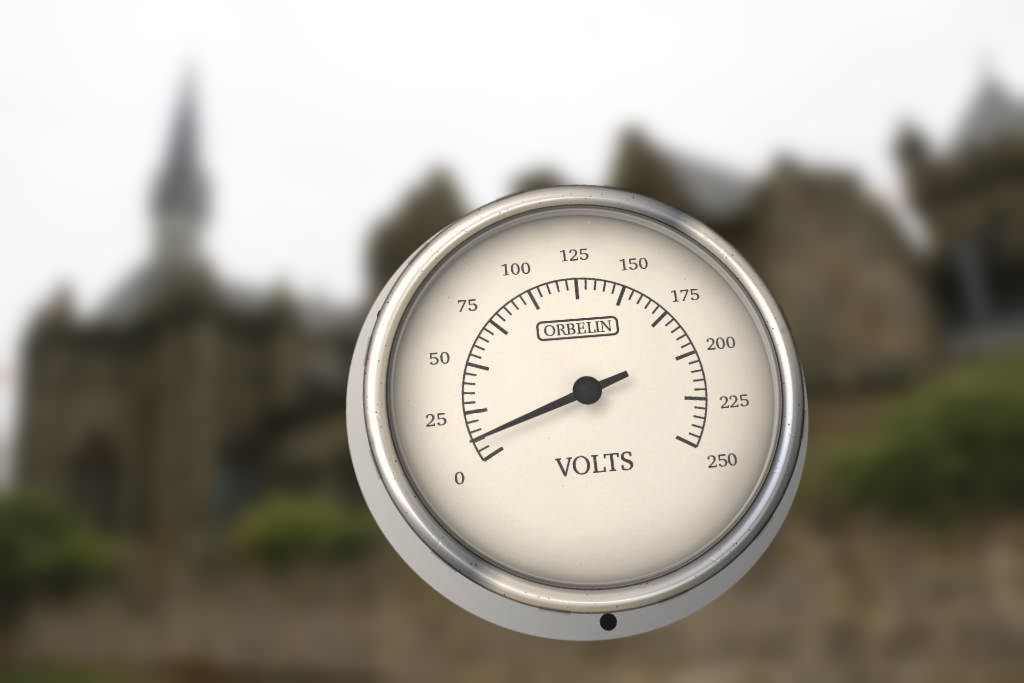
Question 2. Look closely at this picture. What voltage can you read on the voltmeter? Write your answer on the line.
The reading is 10 V
